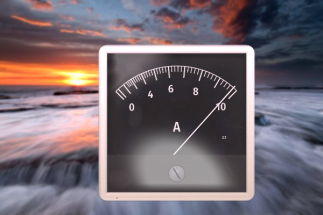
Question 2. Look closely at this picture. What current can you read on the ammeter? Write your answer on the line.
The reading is 9.8 A
